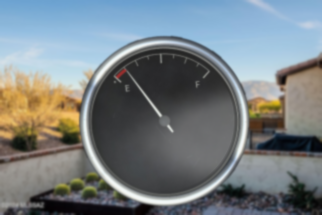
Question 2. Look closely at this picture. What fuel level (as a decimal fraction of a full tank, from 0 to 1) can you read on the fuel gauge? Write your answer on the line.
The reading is 0.125
